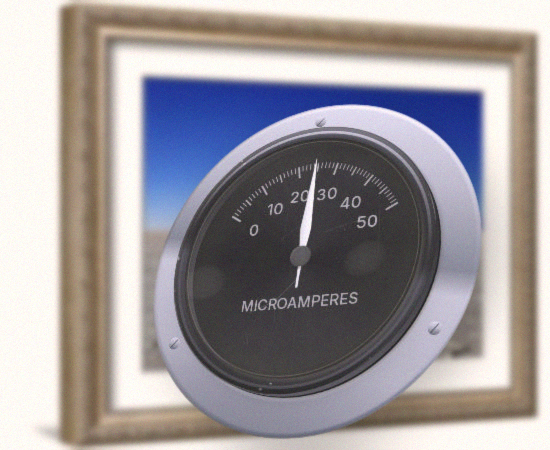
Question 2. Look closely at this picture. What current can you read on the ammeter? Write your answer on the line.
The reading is 25 µA
